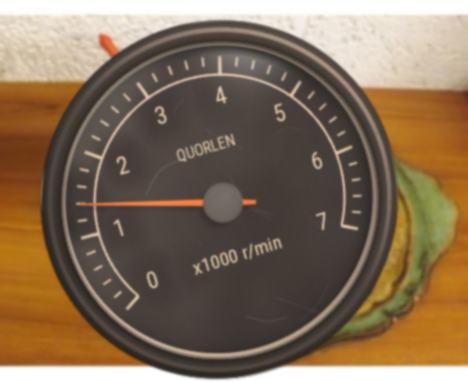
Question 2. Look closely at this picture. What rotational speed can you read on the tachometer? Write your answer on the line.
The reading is 1400 rpm
